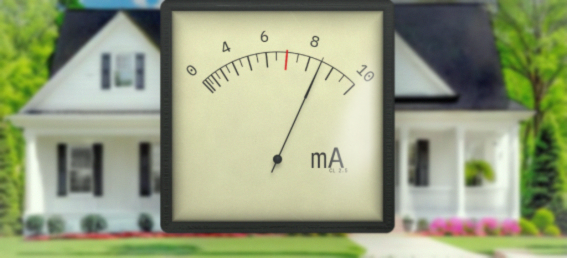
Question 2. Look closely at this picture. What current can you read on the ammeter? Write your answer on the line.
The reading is 8.5 mA
